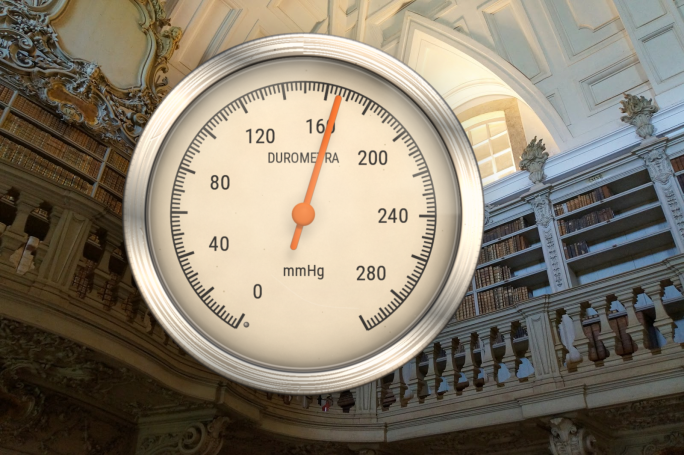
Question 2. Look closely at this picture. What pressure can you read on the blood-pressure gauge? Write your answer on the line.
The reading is 166 mmHg
